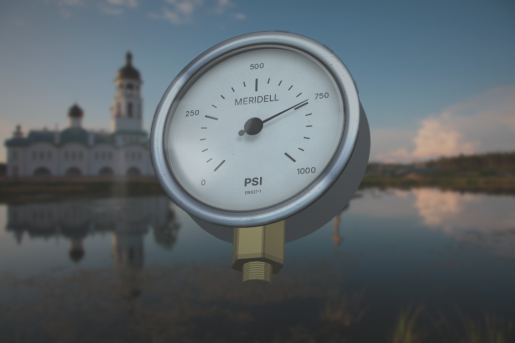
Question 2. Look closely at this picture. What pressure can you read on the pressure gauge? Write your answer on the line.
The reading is 750 psi
